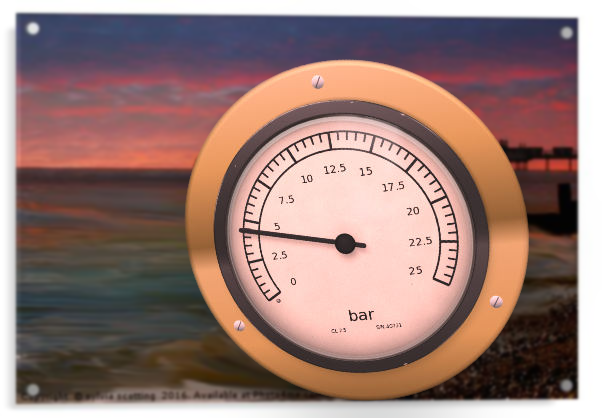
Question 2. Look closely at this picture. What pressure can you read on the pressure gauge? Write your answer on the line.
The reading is 4.5 bar
